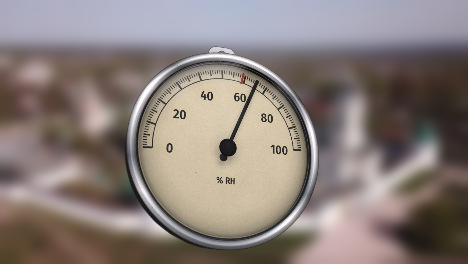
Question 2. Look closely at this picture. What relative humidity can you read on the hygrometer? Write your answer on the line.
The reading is 65 %
